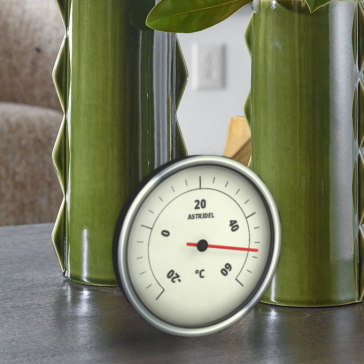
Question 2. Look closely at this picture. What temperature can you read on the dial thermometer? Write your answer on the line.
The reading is 50 °C
